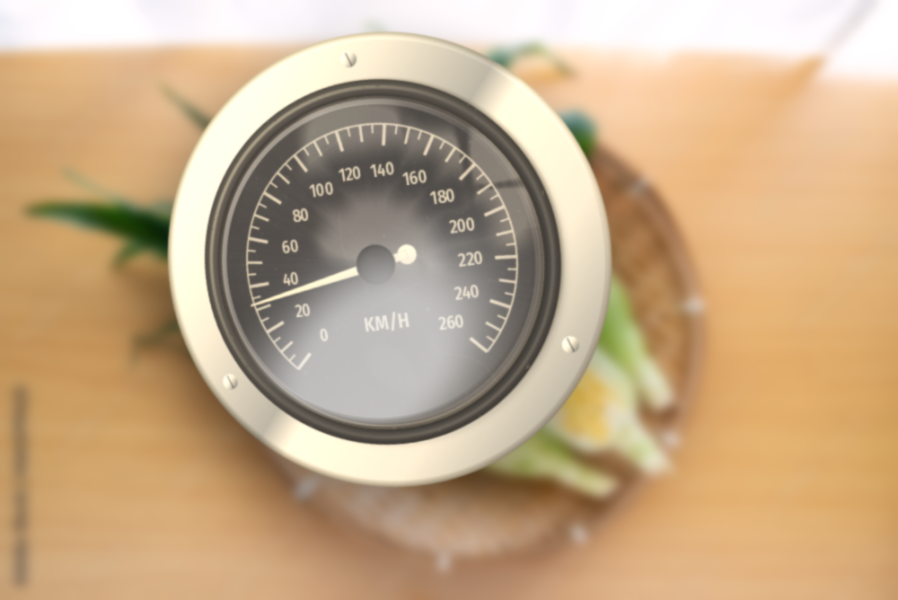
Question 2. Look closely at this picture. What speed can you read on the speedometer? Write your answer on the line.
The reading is 32.5 km/h
